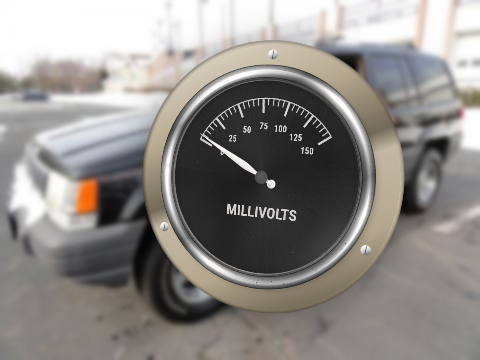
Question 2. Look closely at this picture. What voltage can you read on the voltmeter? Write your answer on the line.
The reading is 5 mV
